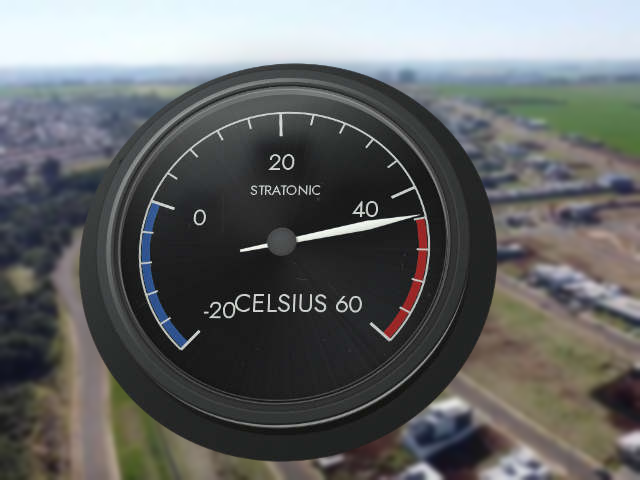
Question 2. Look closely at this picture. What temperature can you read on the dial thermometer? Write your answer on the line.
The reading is 44 °C
